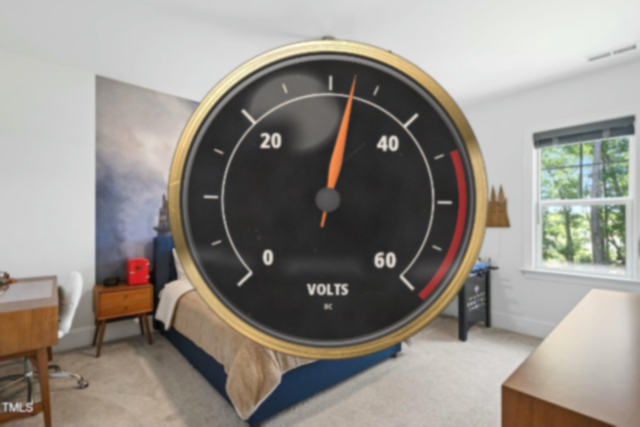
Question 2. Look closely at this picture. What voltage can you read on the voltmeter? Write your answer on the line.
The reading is 32.5 V
